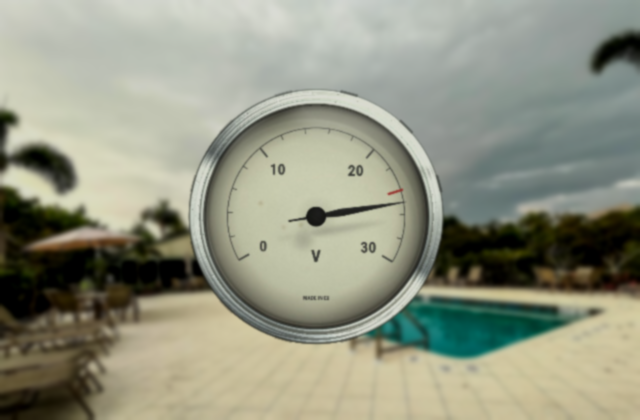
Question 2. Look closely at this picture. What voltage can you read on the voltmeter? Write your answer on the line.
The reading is 25 V
